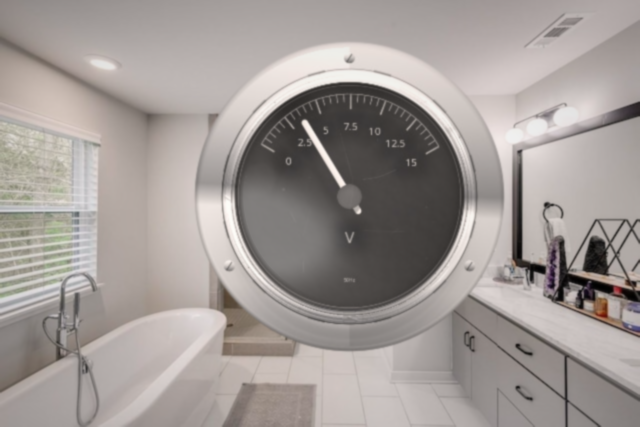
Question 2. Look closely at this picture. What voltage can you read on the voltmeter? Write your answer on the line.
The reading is 3.5 V
